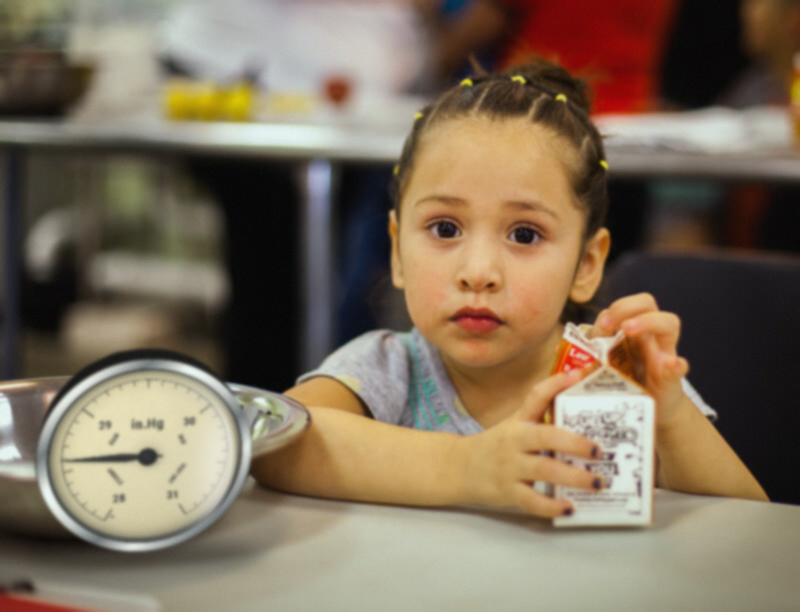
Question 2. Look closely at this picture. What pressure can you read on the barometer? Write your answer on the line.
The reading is 28.6 inHg
